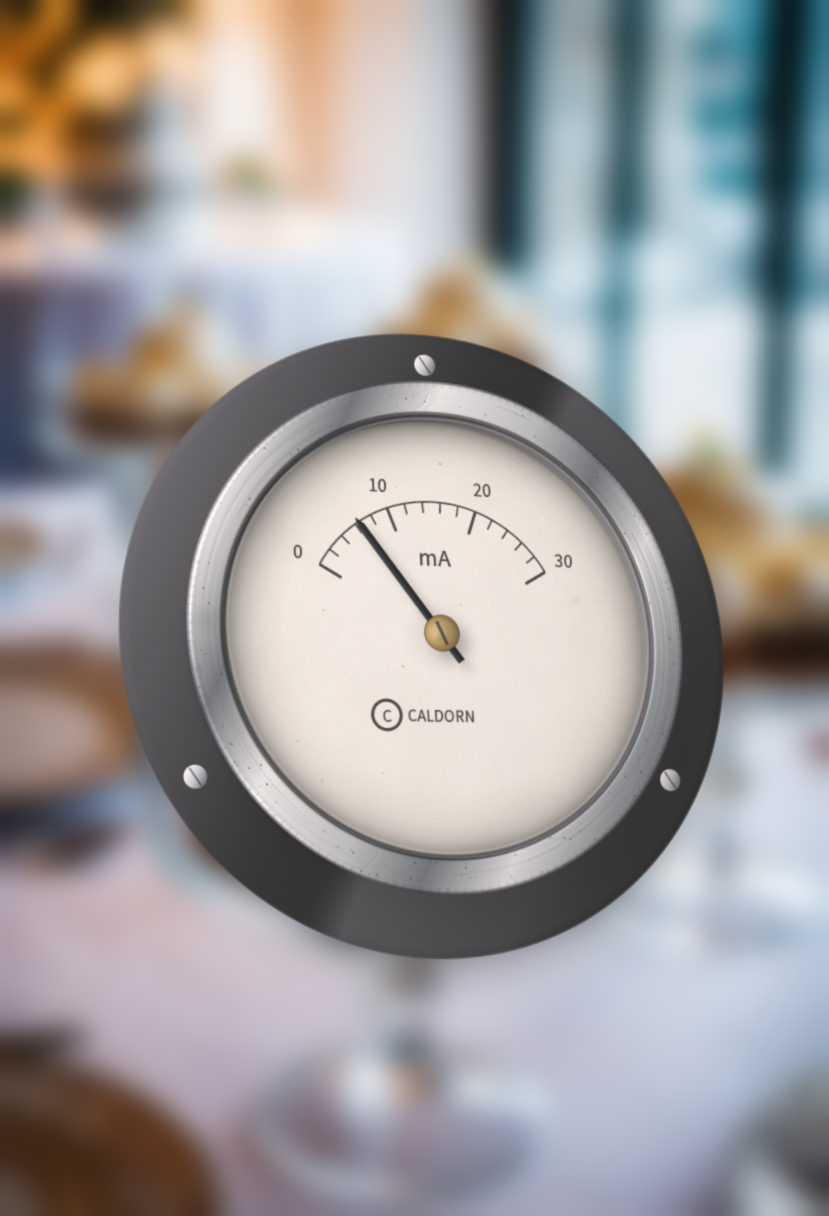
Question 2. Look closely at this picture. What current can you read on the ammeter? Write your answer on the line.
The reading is 6 mA
